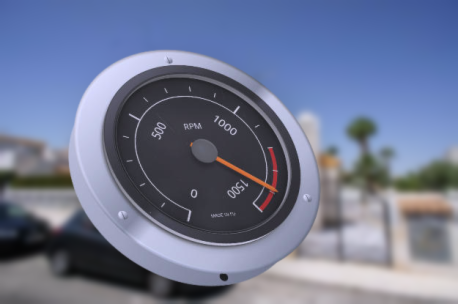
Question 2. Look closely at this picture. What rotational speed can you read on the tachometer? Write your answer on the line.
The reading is 1400 rpm
